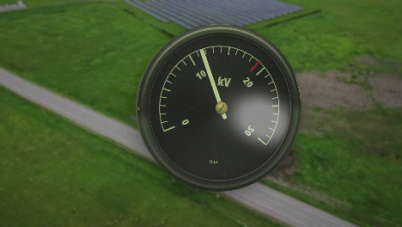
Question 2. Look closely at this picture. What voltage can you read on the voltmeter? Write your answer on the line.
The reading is 11.5 kV
